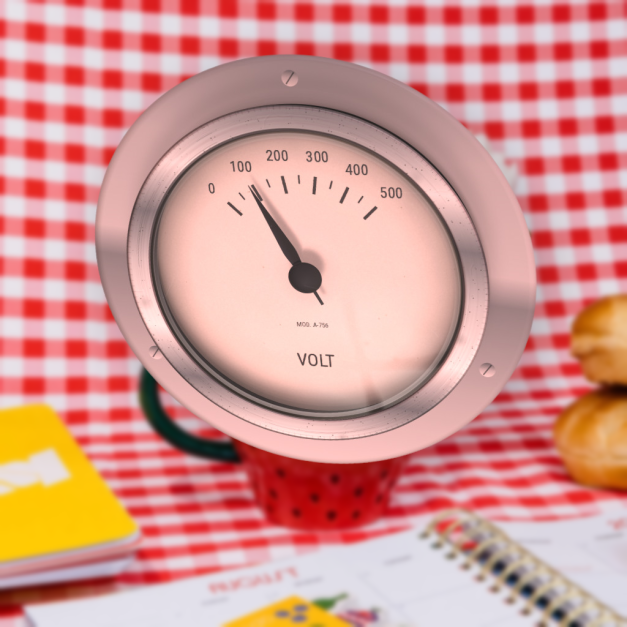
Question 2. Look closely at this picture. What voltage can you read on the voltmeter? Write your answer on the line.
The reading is 100 V
